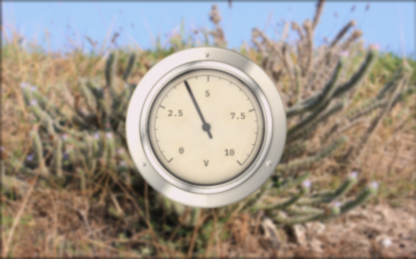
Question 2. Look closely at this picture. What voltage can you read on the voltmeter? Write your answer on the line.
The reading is 4 V
